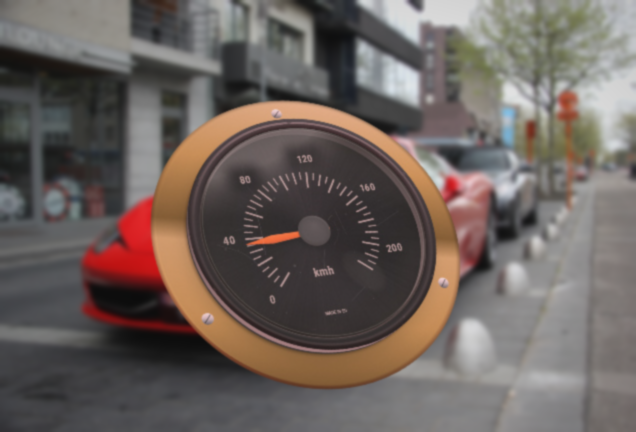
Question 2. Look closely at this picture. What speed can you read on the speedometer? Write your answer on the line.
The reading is 35 km/h
